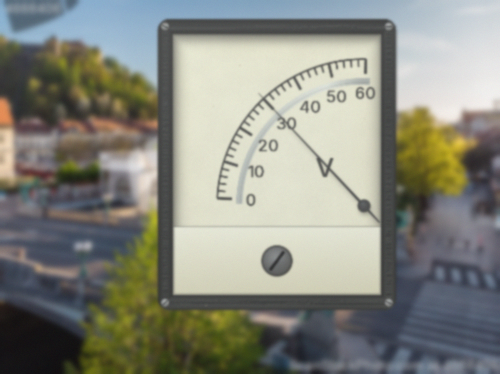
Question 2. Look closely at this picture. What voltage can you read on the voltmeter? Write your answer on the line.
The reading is 30 V
